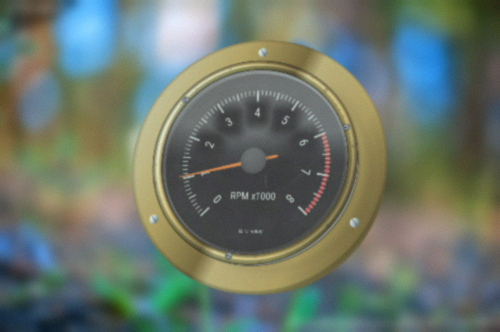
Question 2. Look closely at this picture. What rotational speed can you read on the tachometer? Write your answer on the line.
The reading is 1000 rpm
